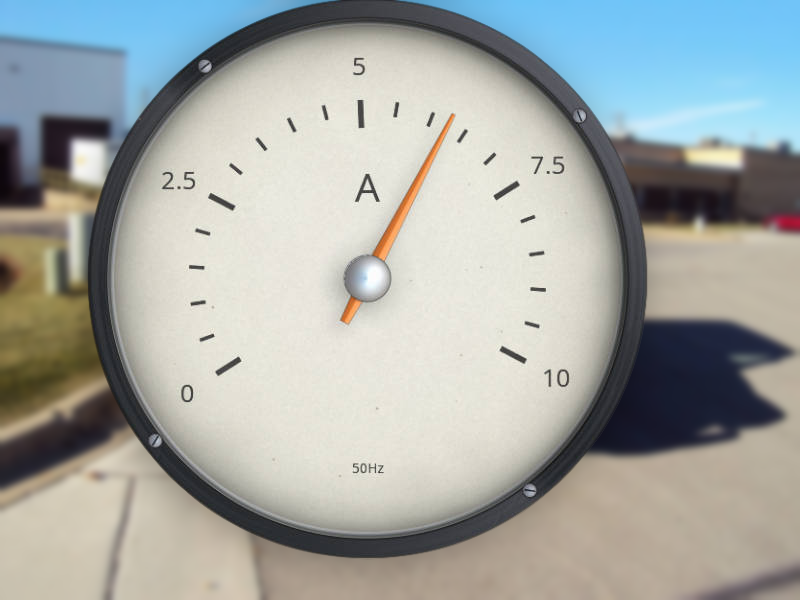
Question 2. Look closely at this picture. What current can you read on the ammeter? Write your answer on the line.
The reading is 6.25 A
